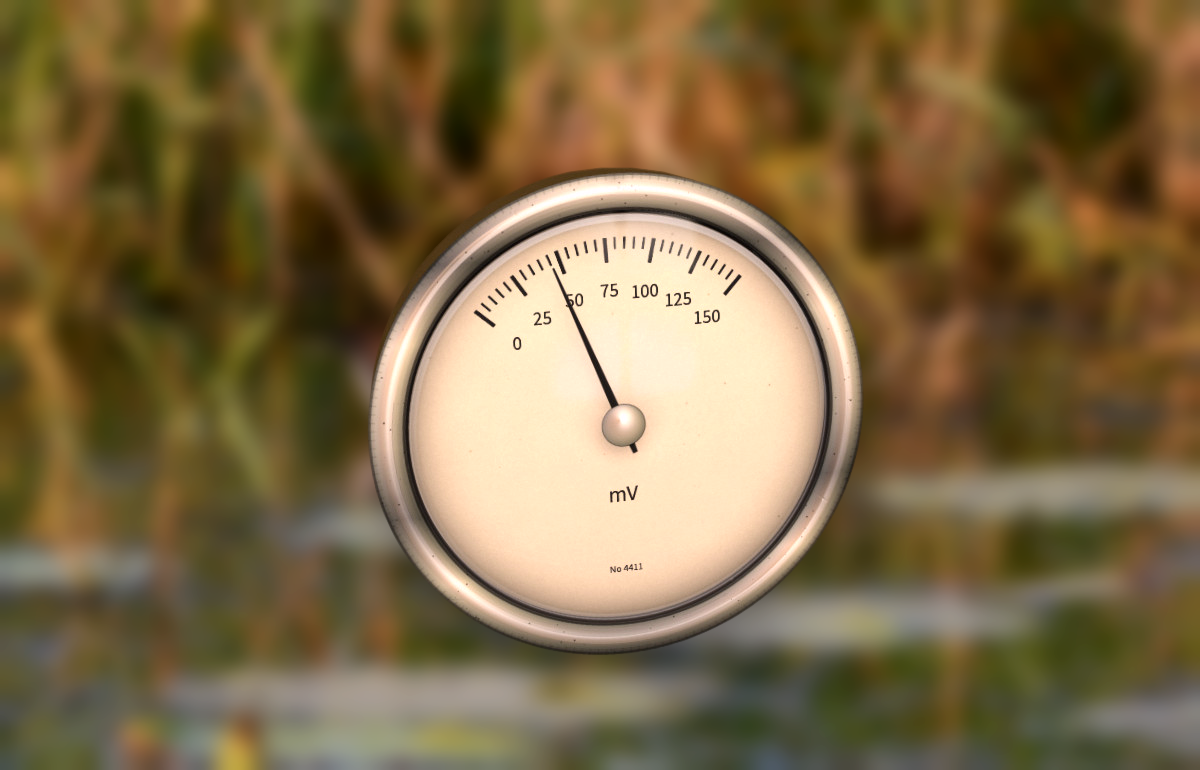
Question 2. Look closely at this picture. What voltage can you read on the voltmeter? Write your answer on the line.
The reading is 45 mV
